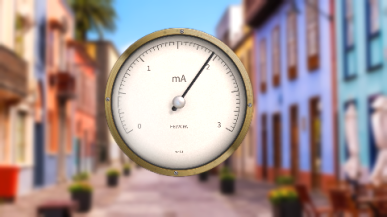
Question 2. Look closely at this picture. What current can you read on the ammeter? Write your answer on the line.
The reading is 1.95 mA
